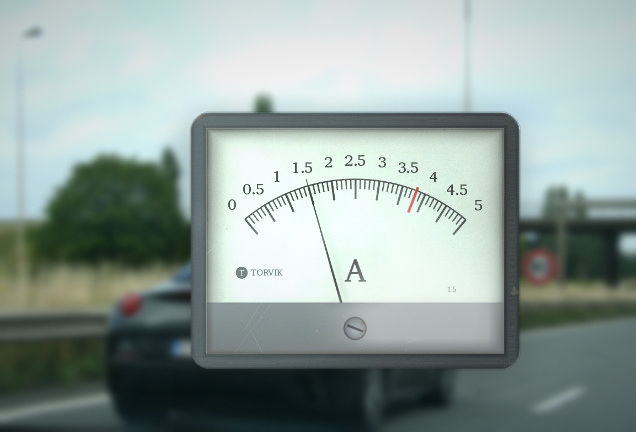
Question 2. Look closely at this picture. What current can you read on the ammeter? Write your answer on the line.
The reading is 1.5 A
